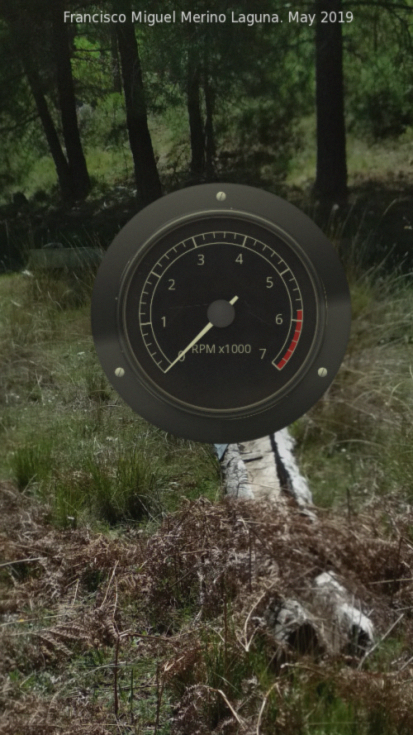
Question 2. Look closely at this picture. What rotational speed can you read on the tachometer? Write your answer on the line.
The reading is 0 rpm
